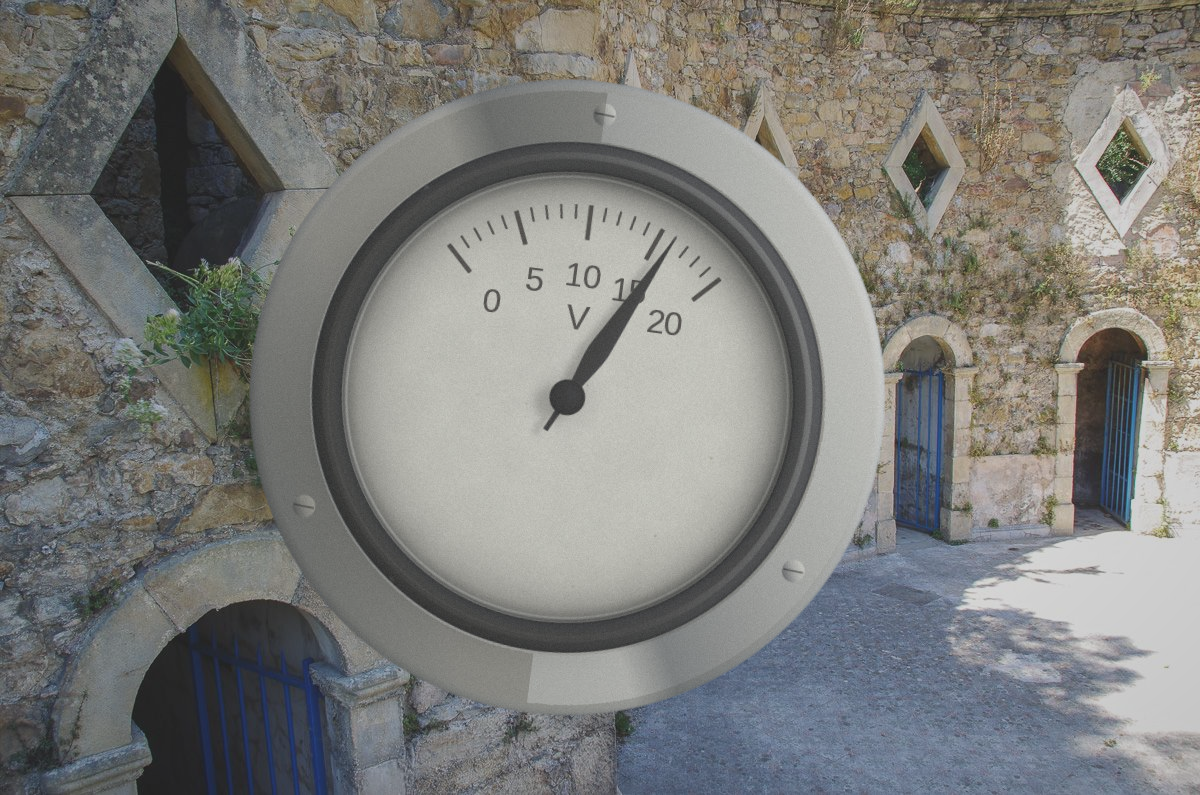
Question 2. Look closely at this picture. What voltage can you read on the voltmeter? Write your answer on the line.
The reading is 16 V
